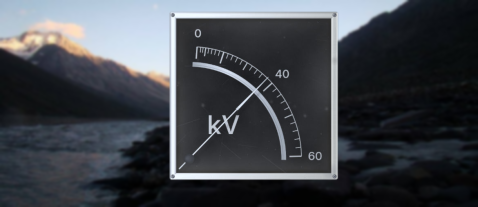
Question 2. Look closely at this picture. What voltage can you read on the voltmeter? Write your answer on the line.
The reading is 38 kV
